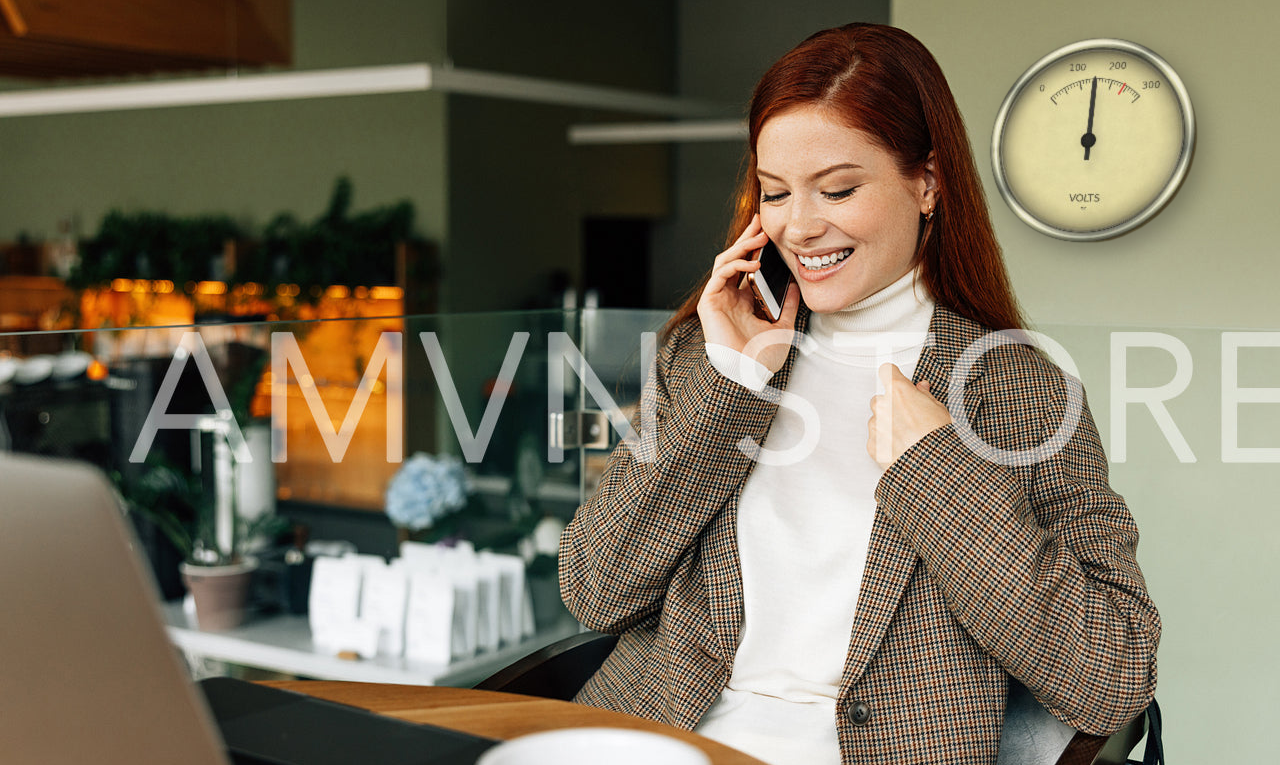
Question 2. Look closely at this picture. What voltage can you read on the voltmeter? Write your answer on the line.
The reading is 150 V
